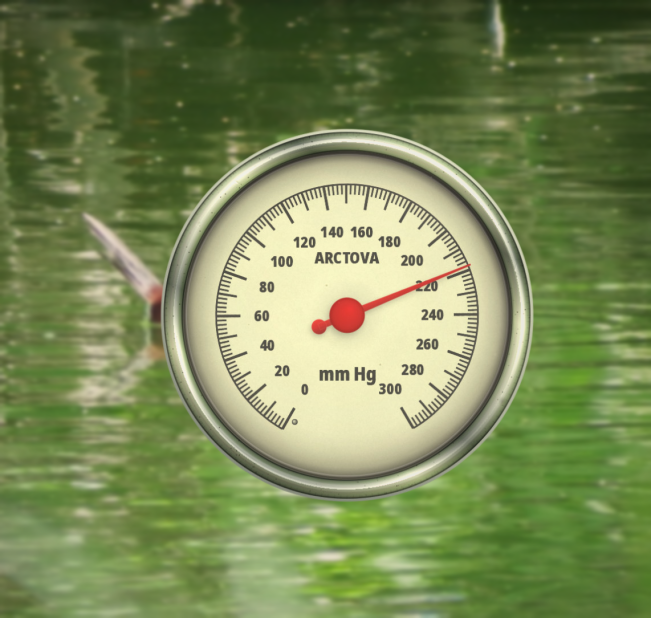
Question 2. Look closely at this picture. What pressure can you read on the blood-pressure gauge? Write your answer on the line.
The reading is 218 mmHg
